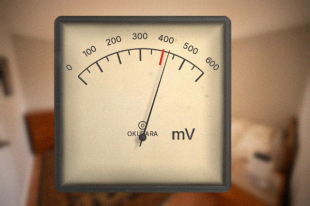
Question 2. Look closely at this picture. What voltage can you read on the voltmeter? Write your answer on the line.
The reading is 425 mV
